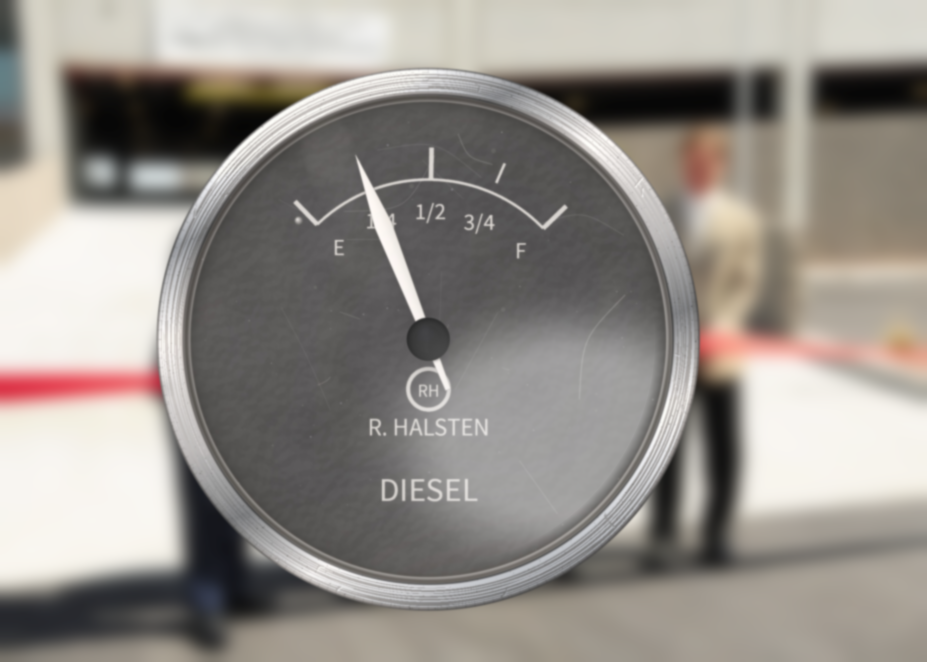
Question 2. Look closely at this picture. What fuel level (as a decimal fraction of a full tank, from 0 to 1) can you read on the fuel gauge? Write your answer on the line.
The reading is 0.25
